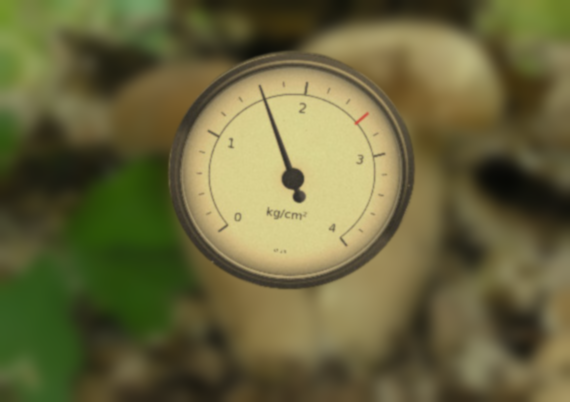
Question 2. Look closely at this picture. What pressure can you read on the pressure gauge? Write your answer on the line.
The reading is 1.6 kg/cm²
